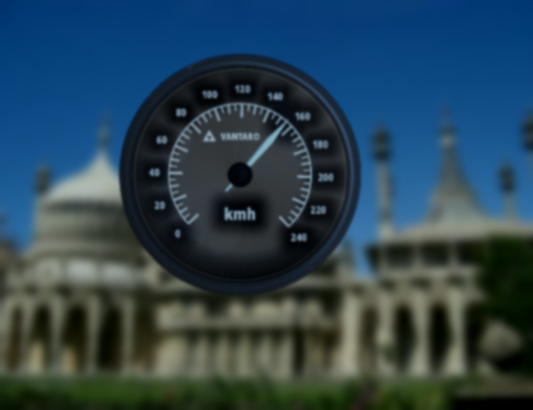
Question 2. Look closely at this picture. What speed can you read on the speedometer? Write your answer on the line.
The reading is 155 km/h
